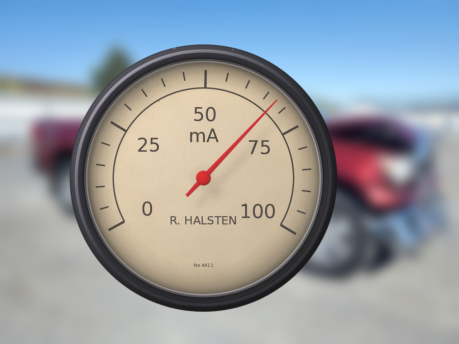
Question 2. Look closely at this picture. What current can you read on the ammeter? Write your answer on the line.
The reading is 67.5 mA
